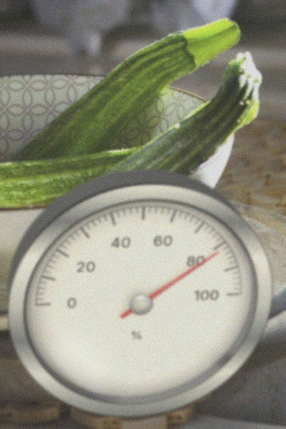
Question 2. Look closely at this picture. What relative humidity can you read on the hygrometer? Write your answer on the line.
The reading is 80 %
